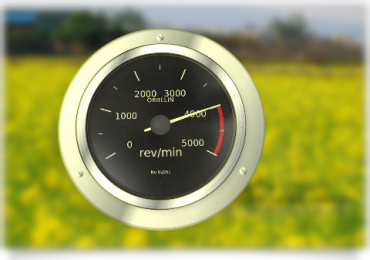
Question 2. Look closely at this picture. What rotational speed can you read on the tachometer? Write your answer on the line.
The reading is 4000 rpm
